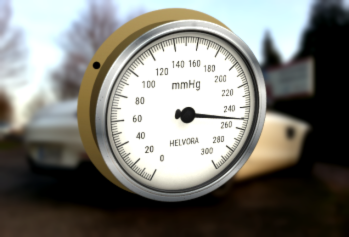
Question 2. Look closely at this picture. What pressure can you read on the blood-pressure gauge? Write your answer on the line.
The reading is 250 mmHg
